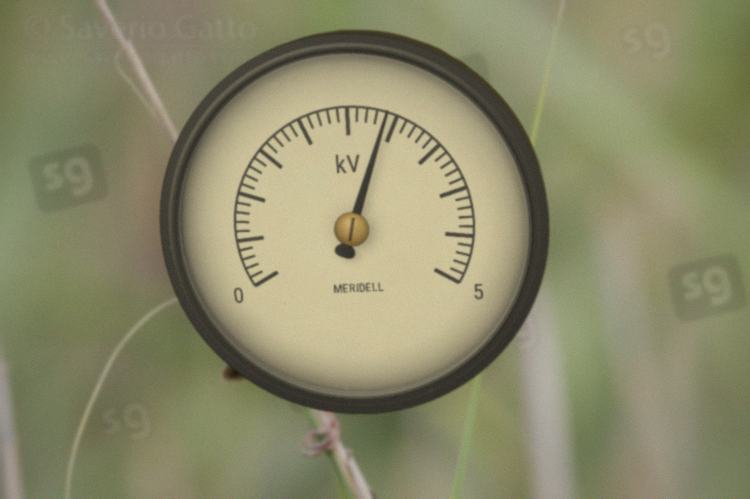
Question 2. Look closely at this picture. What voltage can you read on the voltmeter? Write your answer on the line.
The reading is 2.9 kV
